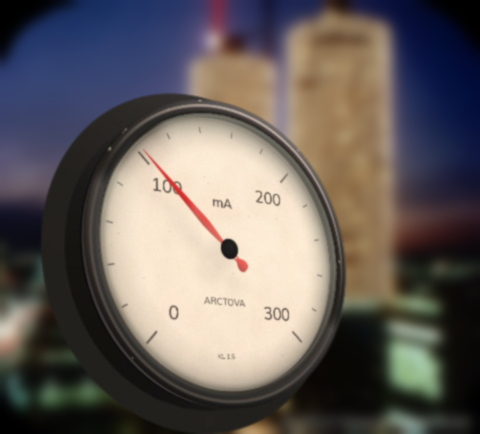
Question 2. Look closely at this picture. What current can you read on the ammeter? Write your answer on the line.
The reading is 100 mA
